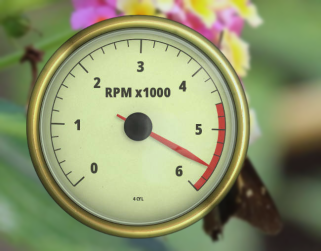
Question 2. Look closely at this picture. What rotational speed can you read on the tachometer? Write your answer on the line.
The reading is 5600 rpm
